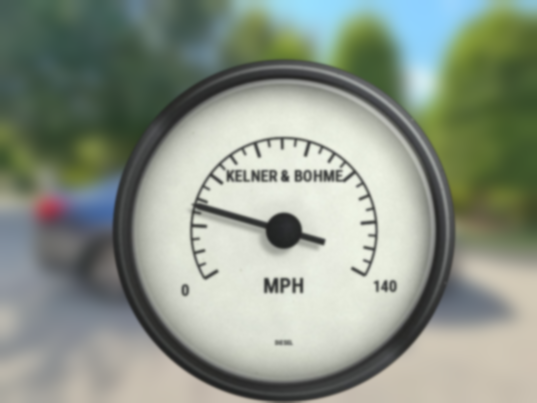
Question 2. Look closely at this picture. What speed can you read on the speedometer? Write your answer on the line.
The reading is 27.5 mph
